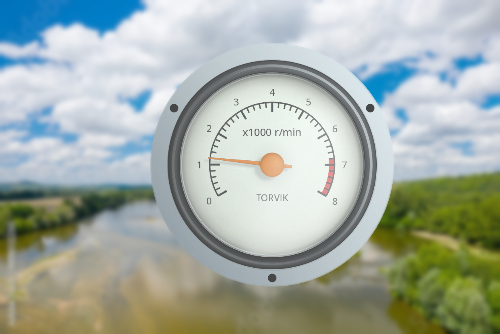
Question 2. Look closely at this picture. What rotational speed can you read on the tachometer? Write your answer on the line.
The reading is 1200 rpm
